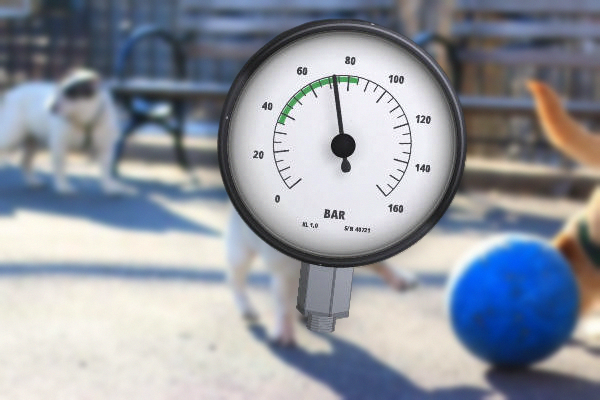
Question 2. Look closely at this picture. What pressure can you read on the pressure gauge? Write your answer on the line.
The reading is 72.5 bar
